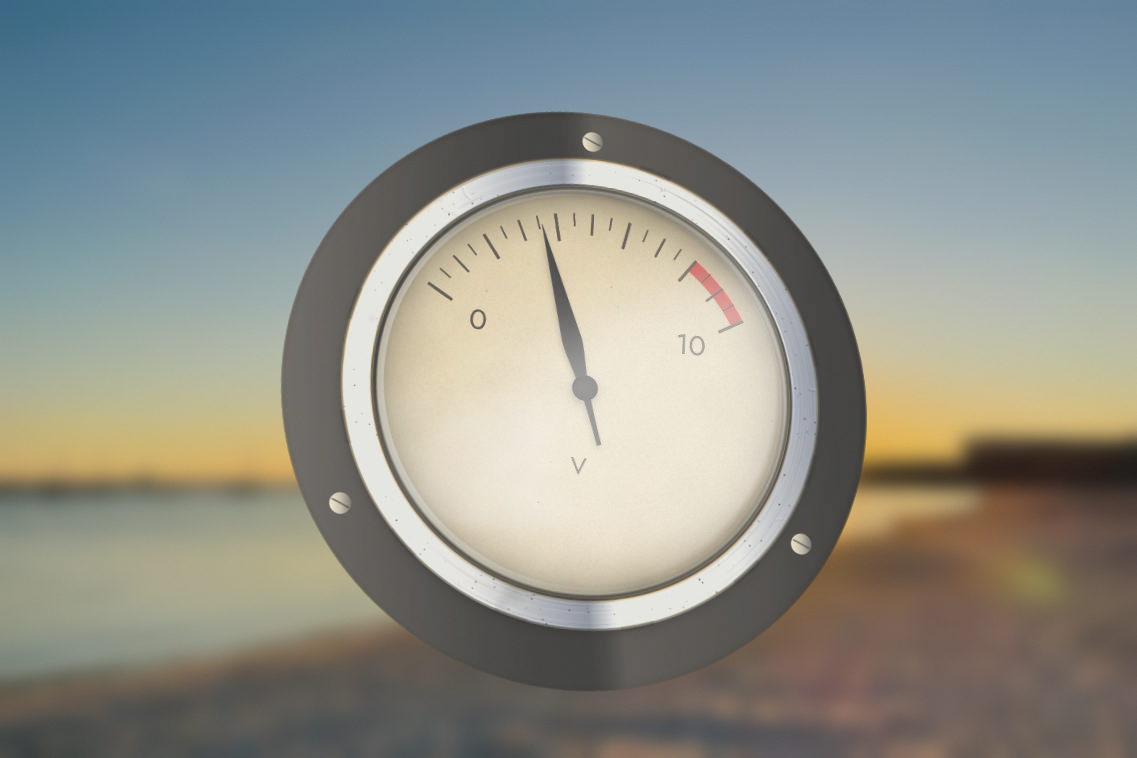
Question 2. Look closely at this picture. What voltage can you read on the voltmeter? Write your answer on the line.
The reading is 3.5 V
